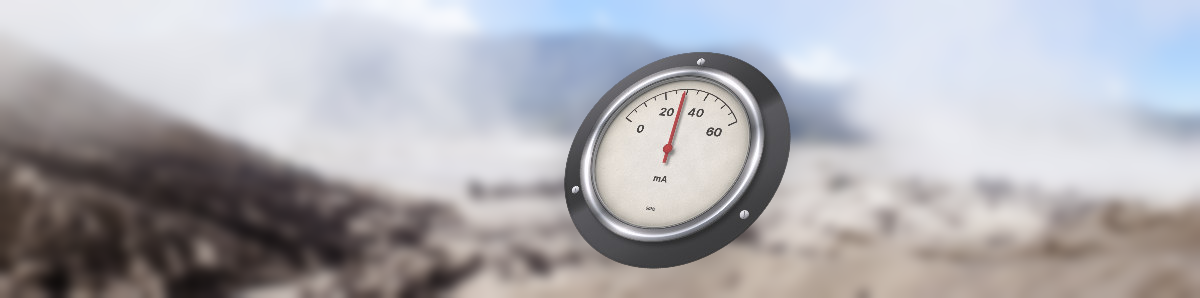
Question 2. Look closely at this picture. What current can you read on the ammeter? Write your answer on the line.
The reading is 30 mA
